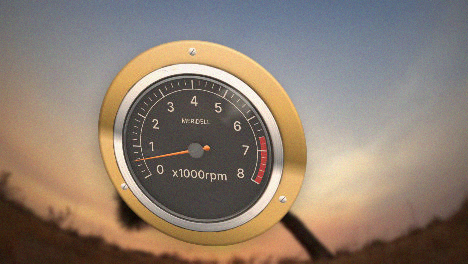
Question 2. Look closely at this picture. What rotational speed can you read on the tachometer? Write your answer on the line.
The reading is 600 rpm
